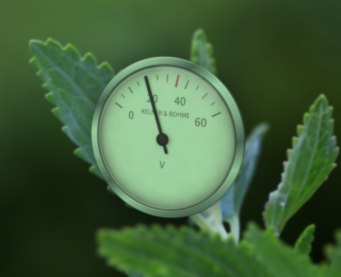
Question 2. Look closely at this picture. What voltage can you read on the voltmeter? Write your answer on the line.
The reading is 20 V
